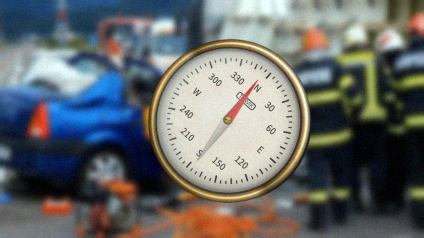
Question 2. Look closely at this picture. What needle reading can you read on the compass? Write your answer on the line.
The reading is 355 °
